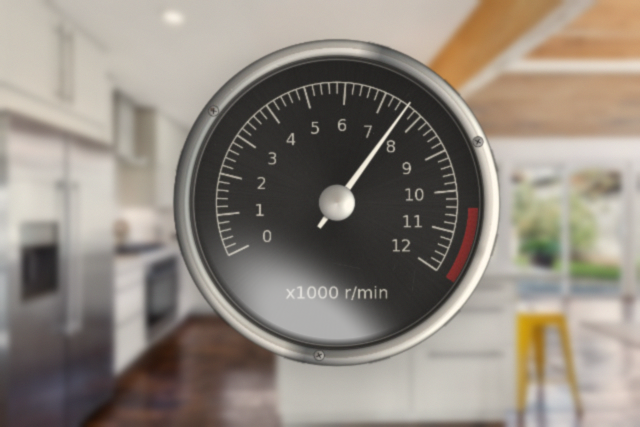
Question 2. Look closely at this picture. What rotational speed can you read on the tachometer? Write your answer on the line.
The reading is 7600 rpm
